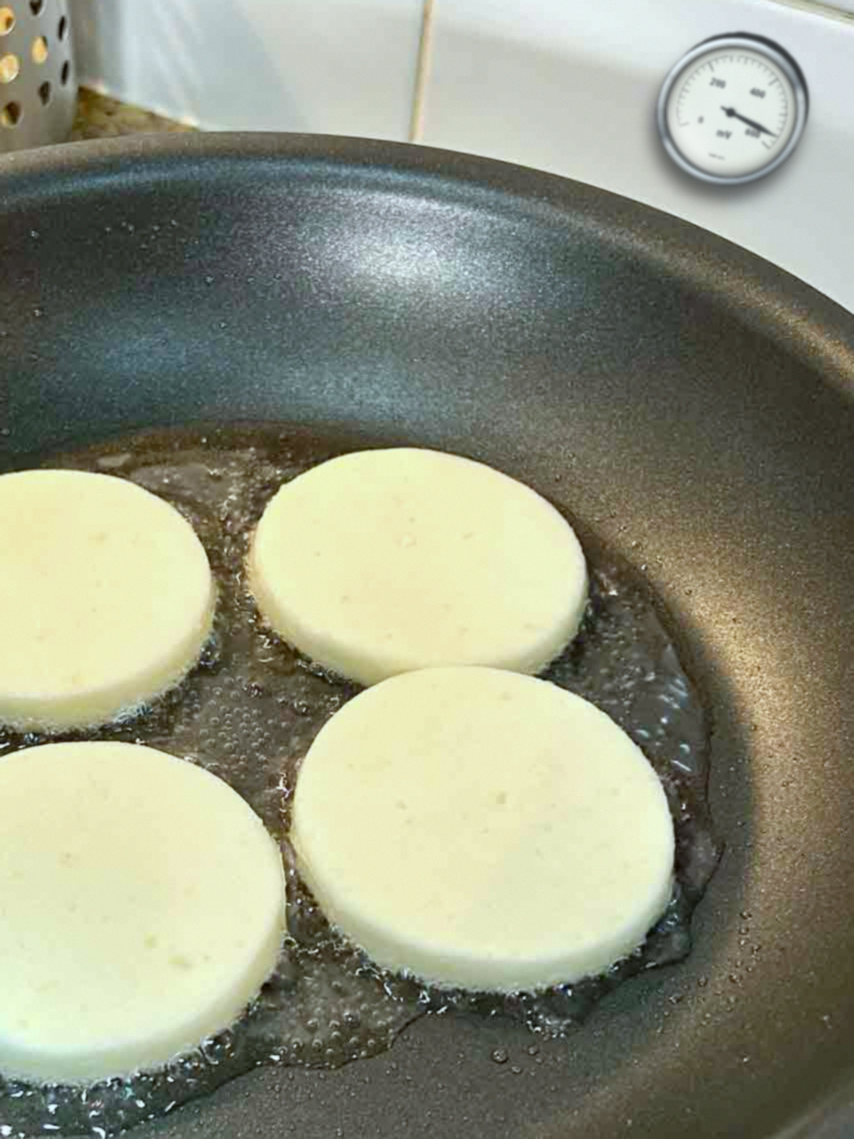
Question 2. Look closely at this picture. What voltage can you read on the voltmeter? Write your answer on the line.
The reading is 560 mV
